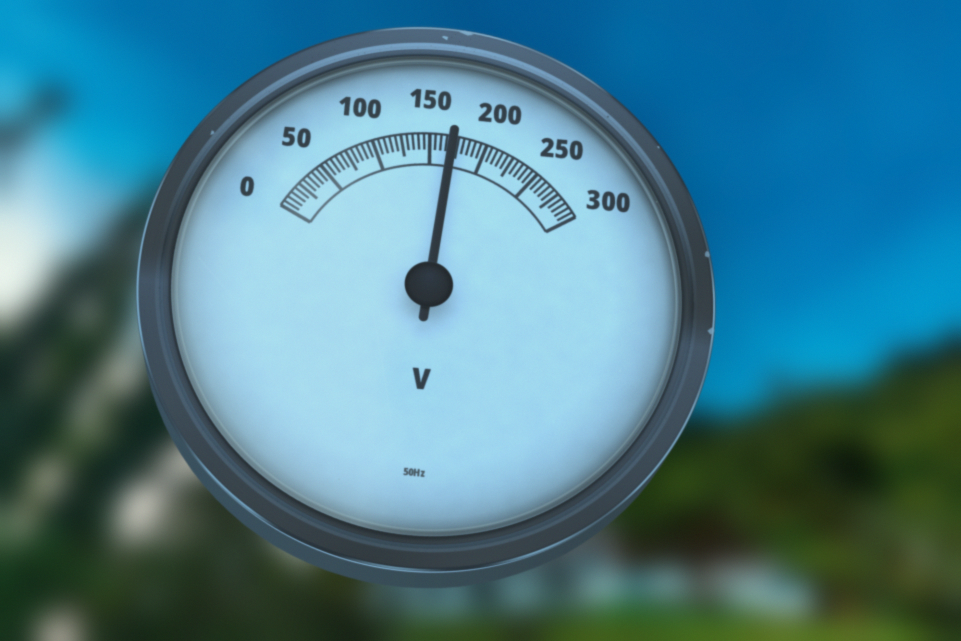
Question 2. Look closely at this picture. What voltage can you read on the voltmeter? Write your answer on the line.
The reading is 170 V
